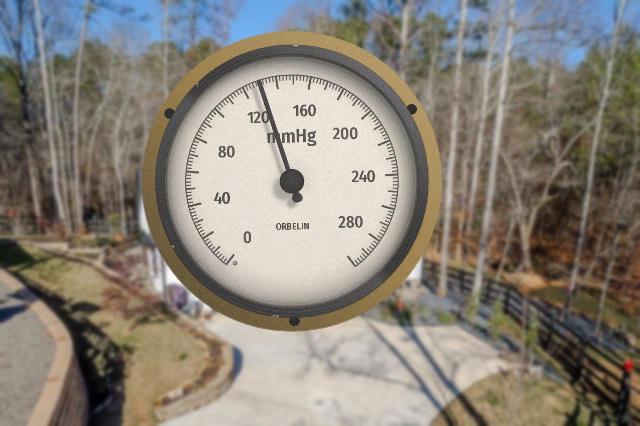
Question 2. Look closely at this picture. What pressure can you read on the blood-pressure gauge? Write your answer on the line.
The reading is 130 mmHg
